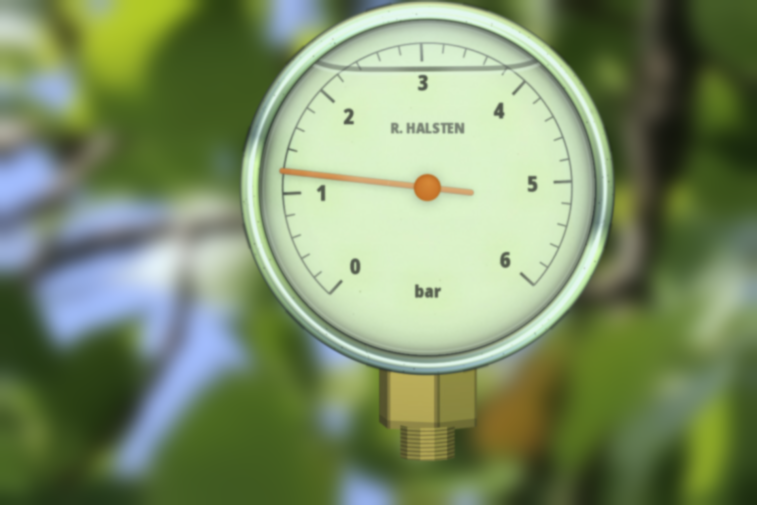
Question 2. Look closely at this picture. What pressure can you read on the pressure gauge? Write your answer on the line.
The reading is 1.2 bar
